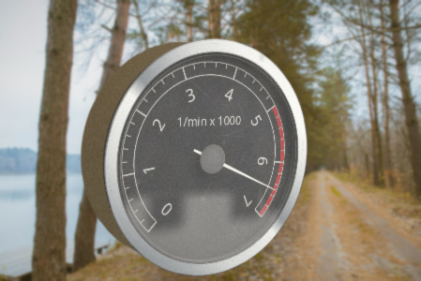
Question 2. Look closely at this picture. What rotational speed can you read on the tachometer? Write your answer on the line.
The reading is 6500 rpm
